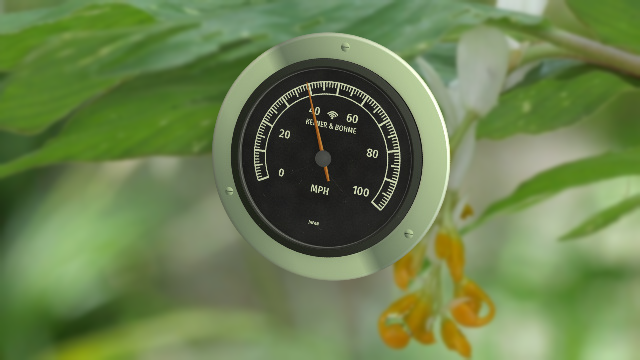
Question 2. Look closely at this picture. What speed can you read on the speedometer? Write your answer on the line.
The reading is 40 mph
